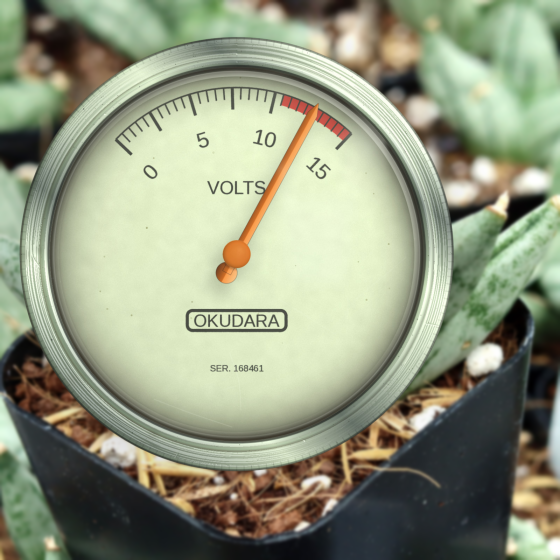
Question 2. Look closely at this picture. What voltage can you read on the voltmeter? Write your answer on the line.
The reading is 12.5 V
